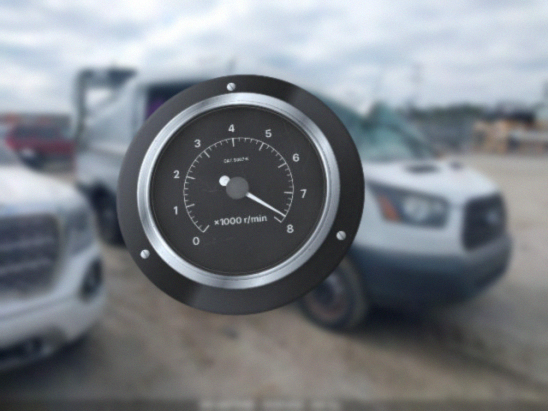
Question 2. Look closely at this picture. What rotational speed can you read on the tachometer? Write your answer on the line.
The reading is 7800 rpm
